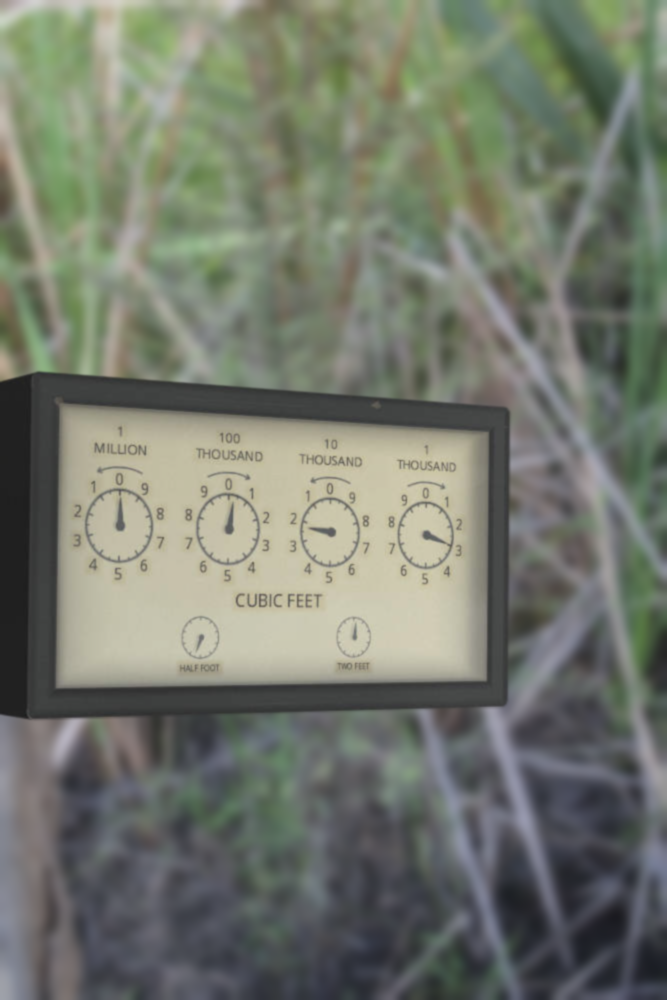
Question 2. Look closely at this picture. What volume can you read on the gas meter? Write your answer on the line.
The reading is 2300 ft³
